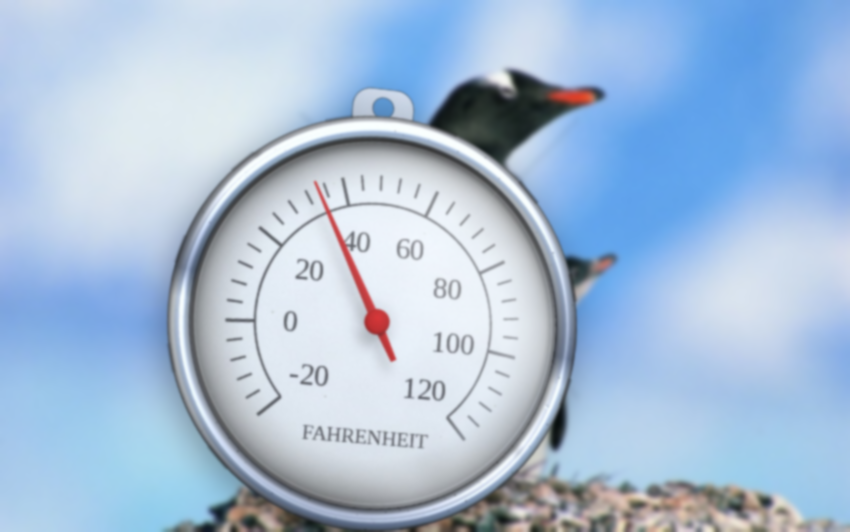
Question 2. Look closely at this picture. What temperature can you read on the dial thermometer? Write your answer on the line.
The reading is 34 °F
